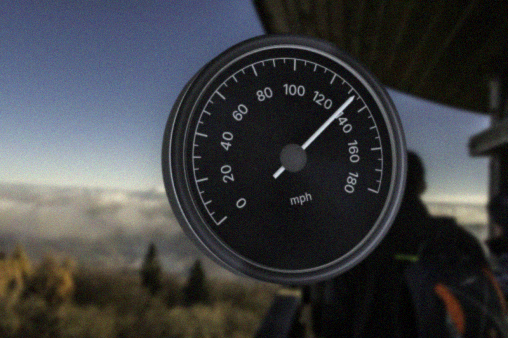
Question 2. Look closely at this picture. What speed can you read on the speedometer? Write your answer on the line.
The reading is 132.5 mph
